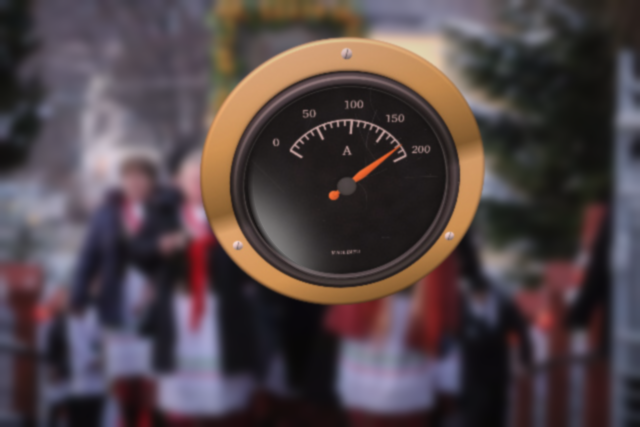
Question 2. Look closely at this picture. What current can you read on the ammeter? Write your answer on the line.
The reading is 180 A
